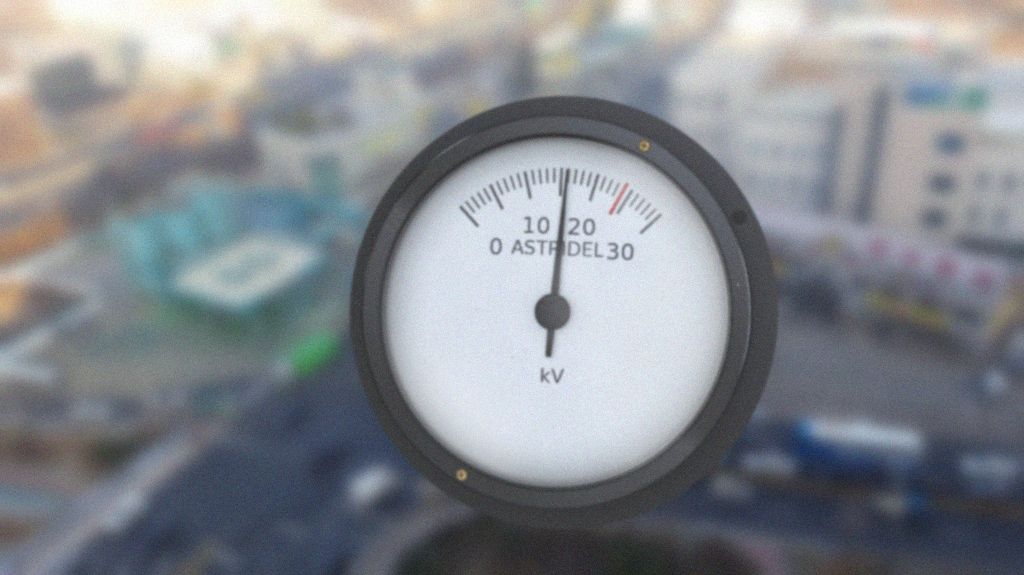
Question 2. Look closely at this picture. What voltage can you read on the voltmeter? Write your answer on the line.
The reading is 16 kV
